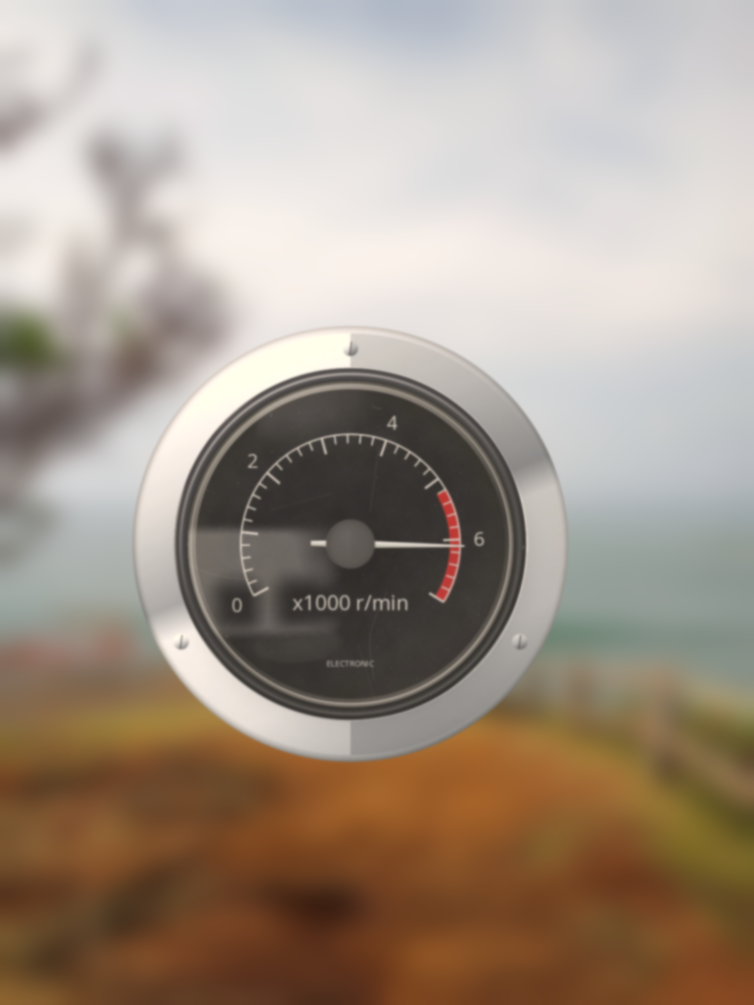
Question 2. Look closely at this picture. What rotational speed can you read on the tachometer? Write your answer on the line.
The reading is 6100 rpm
